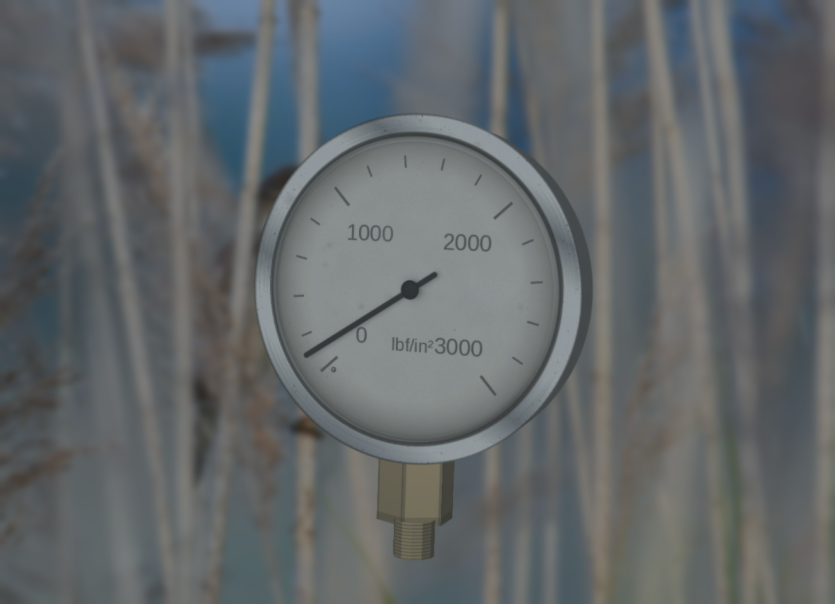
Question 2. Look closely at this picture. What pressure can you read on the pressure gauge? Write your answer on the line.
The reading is 100 psi
